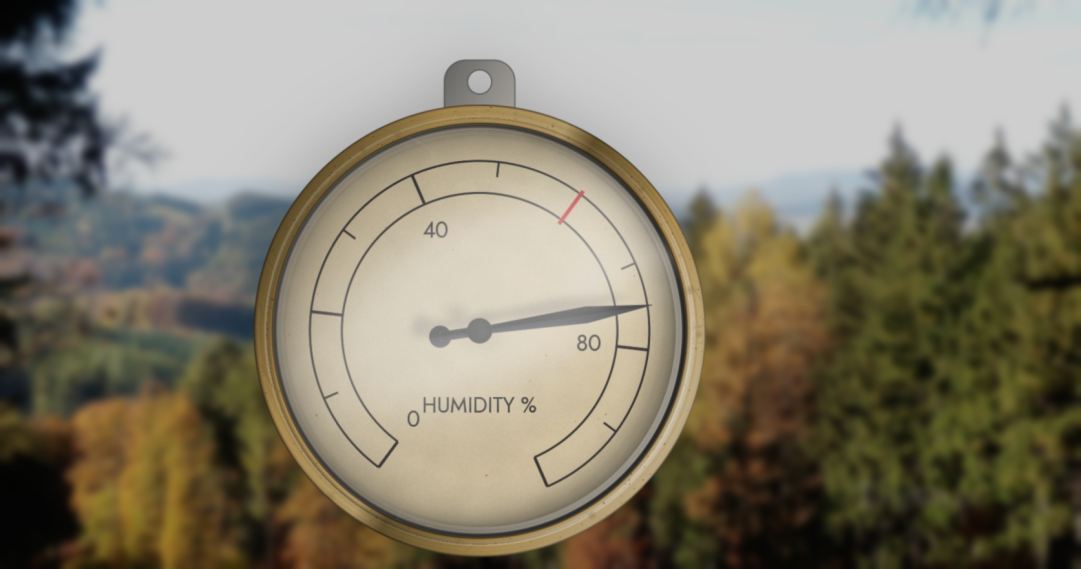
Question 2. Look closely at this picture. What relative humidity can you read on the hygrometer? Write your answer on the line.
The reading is 75 %
